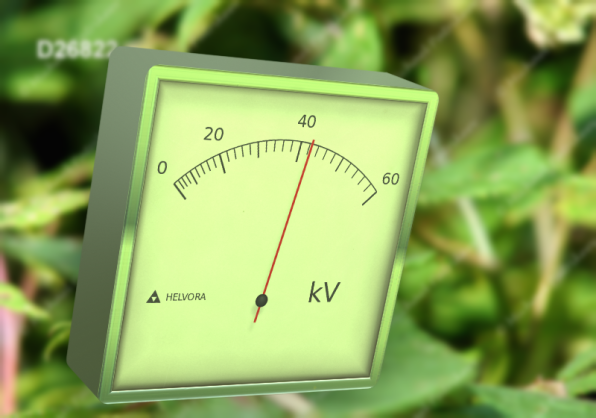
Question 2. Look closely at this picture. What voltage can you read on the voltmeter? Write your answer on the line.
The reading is 42 kV
